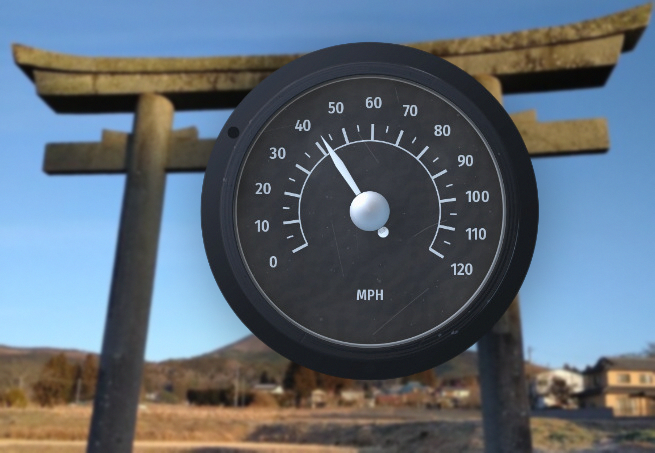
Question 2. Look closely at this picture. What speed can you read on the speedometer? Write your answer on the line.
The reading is 42.5 mph
